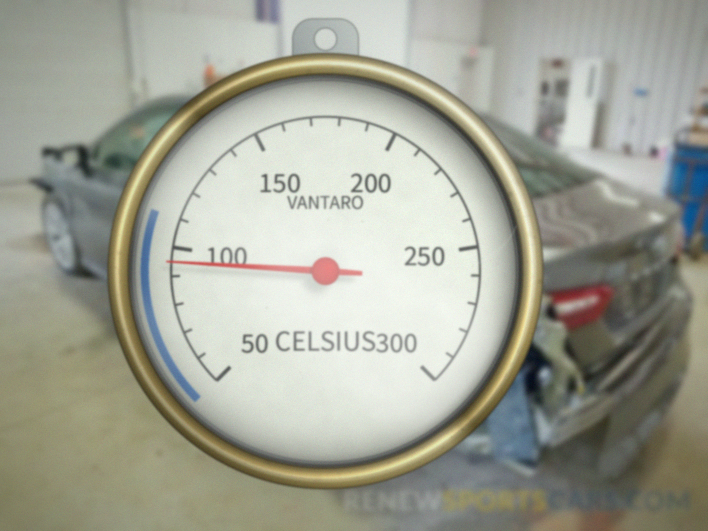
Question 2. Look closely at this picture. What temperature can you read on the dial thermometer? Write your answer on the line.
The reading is 95 °C
